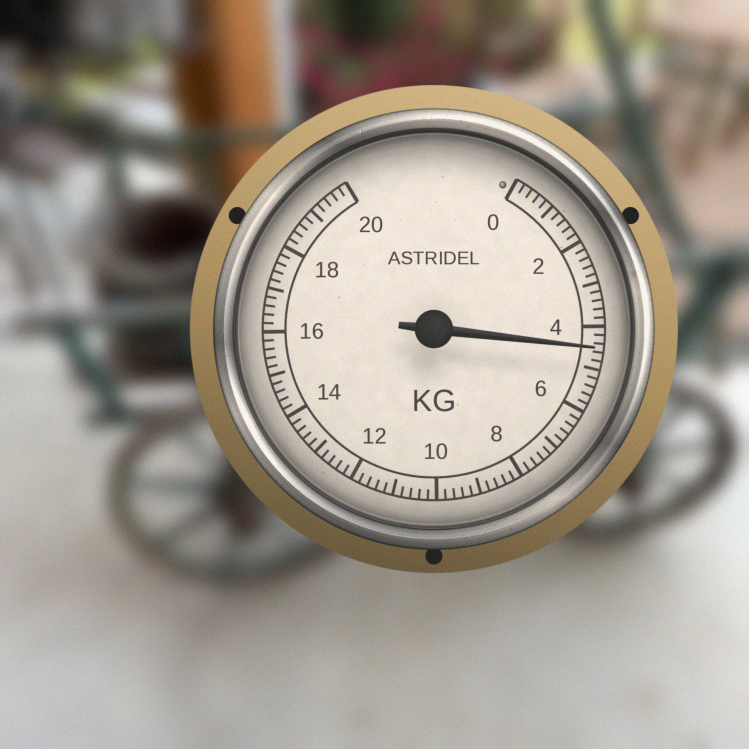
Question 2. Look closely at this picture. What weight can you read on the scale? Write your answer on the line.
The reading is 4.5 kg
